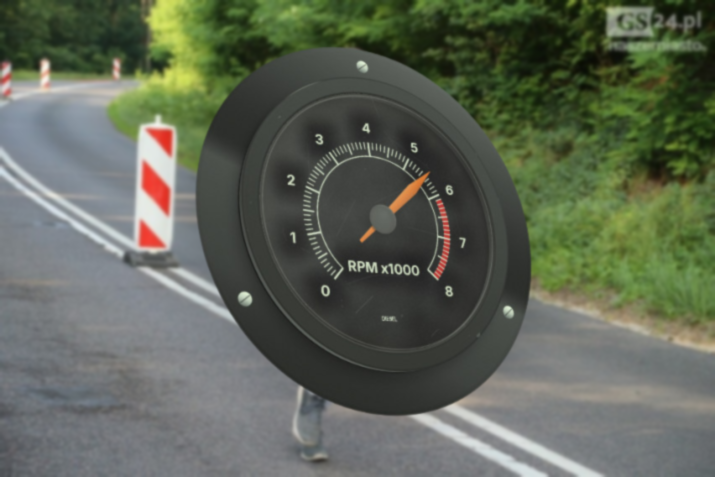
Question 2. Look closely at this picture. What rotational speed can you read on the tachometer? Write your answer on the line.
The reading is 5500 rpm
